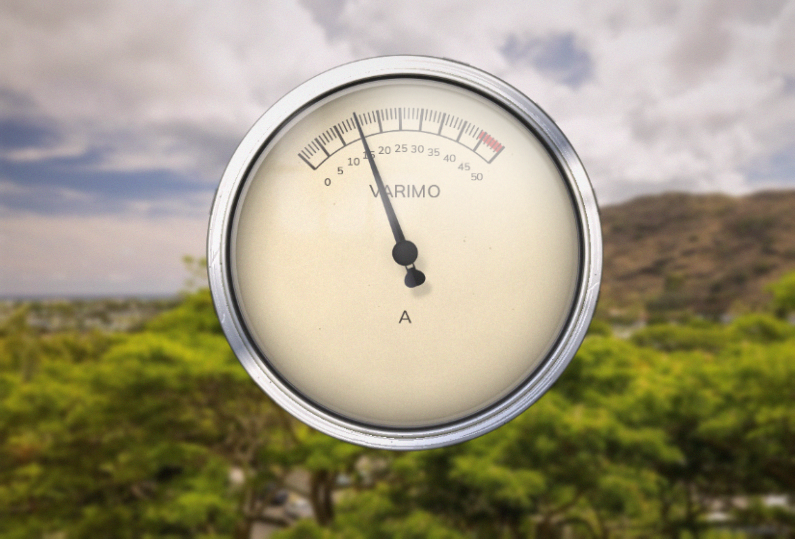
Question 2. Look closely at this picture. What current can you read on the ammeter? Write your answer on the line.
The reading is 15 A
